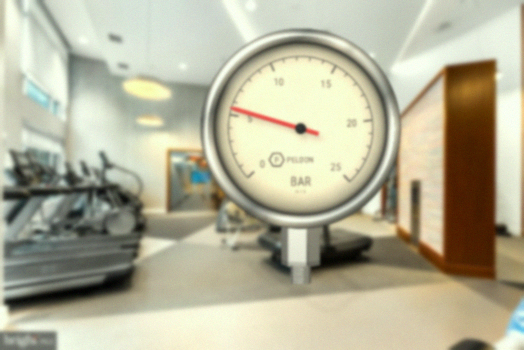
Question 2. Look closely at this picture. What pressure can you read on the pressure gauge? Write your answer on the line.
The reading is 5.5 bar
